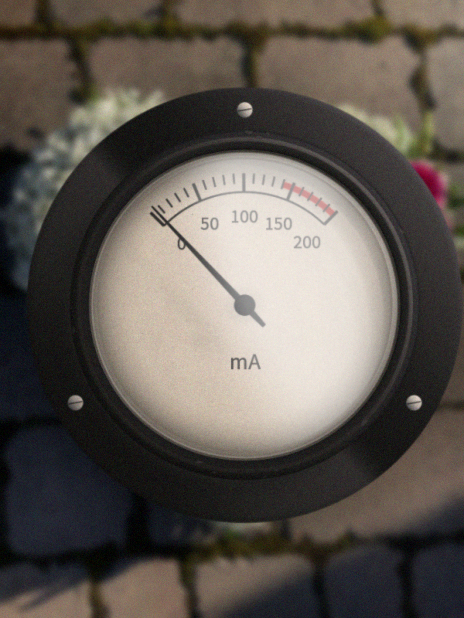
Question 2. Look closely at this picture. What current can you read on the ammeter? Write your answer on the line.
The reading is 5 mA
